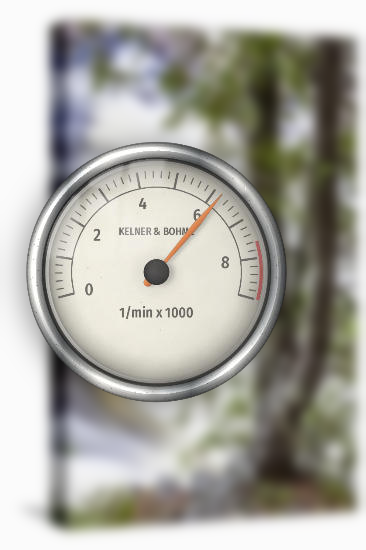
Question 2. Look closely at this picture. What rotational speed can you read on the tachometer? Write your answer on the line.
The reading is 6200 rpm
